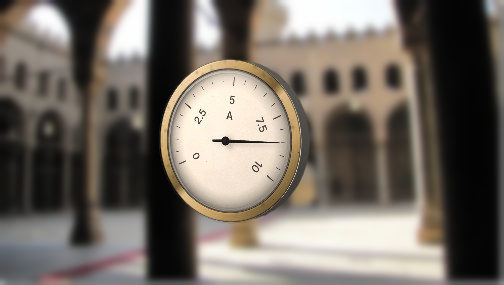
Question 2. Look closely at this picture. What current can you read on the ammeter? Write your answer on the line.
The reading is 8.5 A
